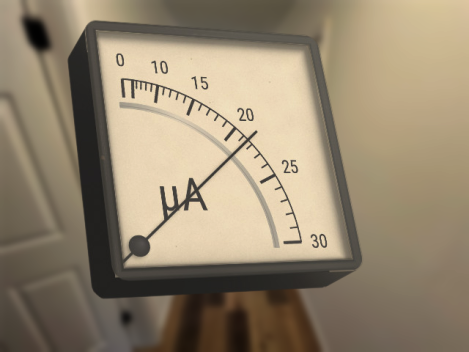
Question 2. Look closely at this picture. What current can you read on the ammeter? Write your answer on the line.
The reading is 21.5 µA
